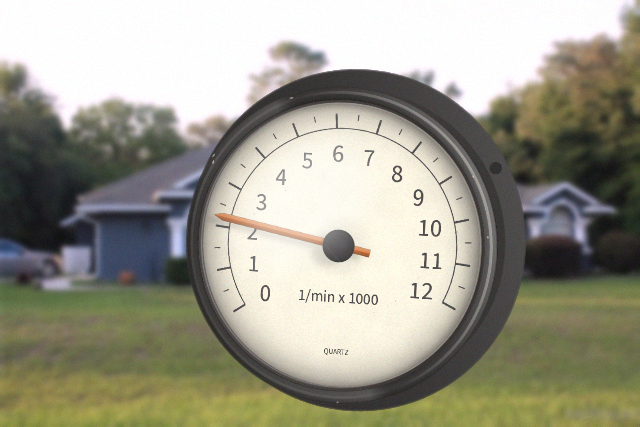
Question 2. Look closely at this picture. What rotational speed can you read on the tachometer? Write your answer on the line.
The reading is 2250 rpm
